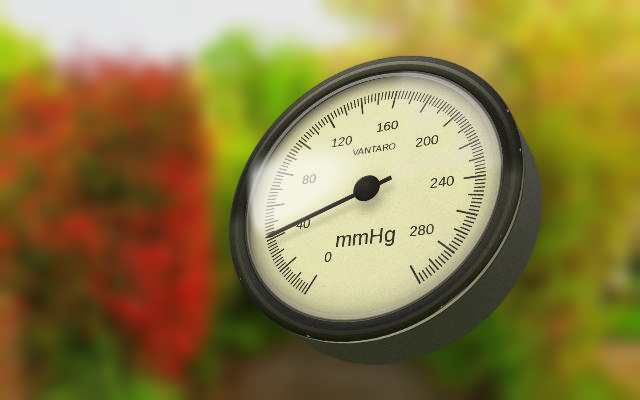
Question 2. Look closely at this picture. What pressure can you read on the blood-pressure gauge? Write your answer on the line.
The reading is 40 mmHg
